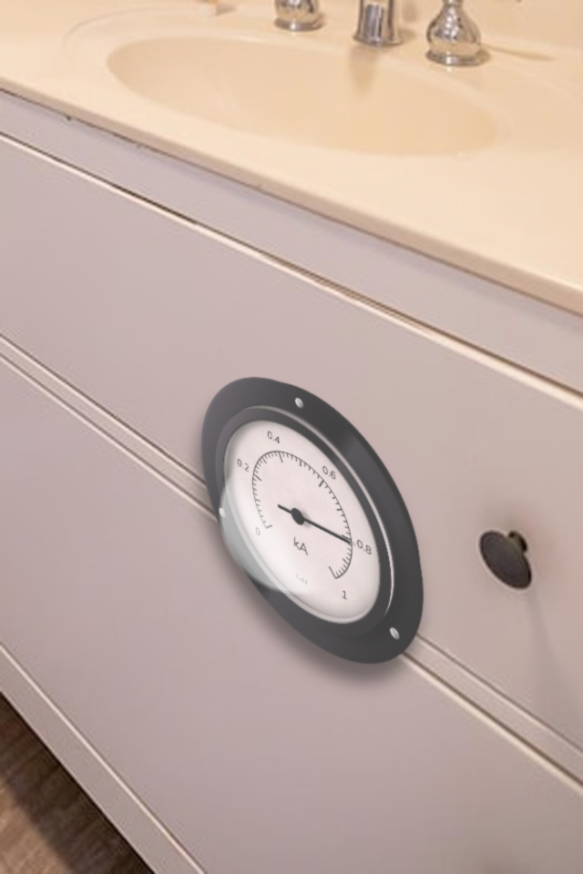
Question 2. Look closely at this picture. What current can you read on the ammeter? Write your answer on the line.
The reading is 0.8 kA
